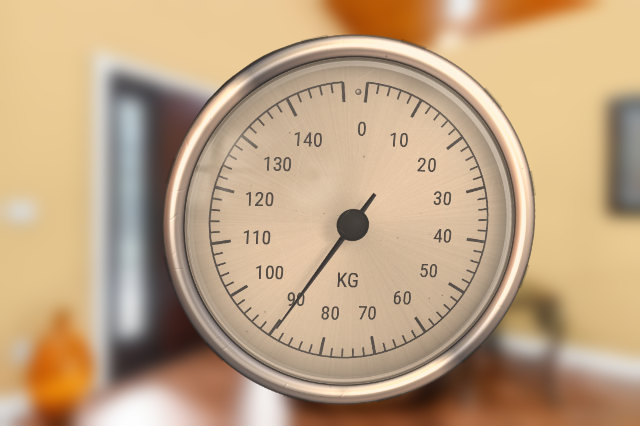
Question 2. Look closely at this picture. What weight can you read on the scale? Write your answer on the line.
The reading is 90 kg
